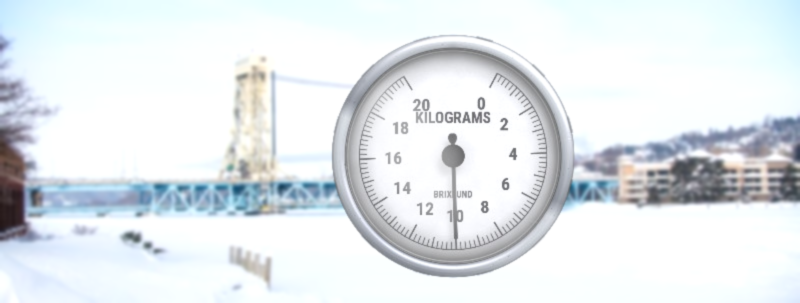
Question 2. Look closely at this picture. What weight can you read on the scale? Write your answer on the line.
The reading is 10 kg
